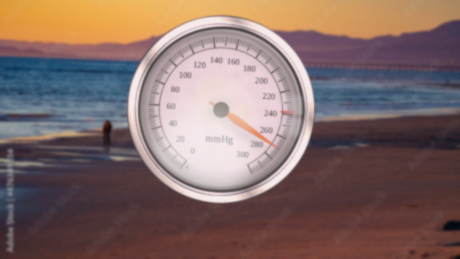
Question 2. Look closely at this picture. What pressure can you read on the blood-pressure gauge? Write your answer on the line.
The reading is 270 mmHg
